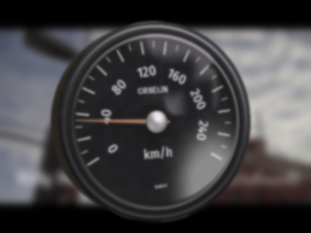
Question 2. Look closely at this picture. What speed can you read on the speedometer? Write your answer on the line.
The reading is 35 km/h
